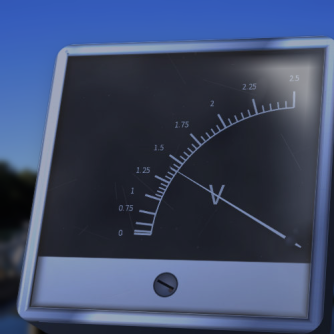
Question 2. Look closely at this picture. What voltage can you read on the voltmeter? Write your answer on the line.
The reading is 1.4 V
